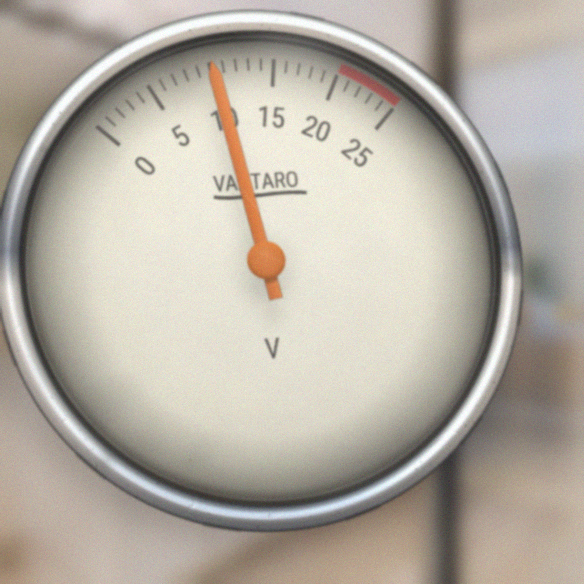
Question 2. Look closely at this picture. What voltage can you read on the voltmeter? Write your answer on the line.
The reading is 10 V
